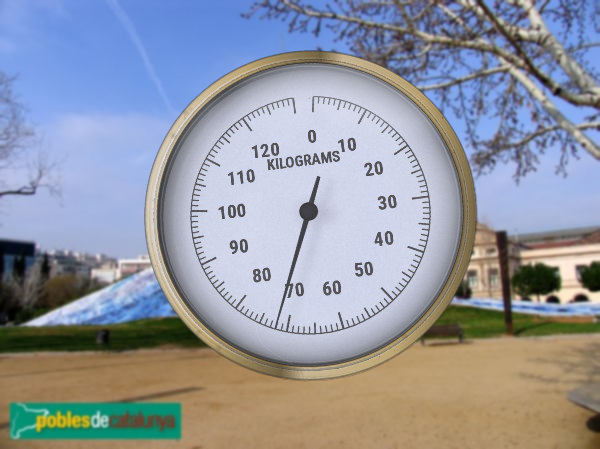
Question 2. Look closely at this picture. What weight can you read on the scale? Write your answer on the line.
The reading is 72 kg
